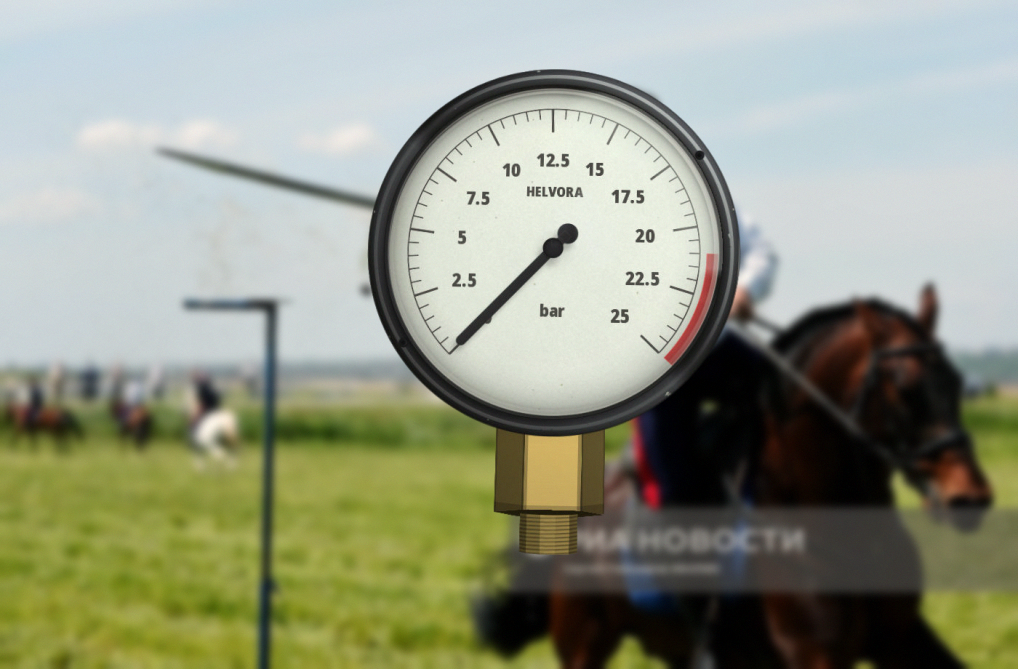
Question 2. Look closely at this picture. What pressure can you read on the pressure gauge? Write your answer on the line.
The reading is 0 bar
